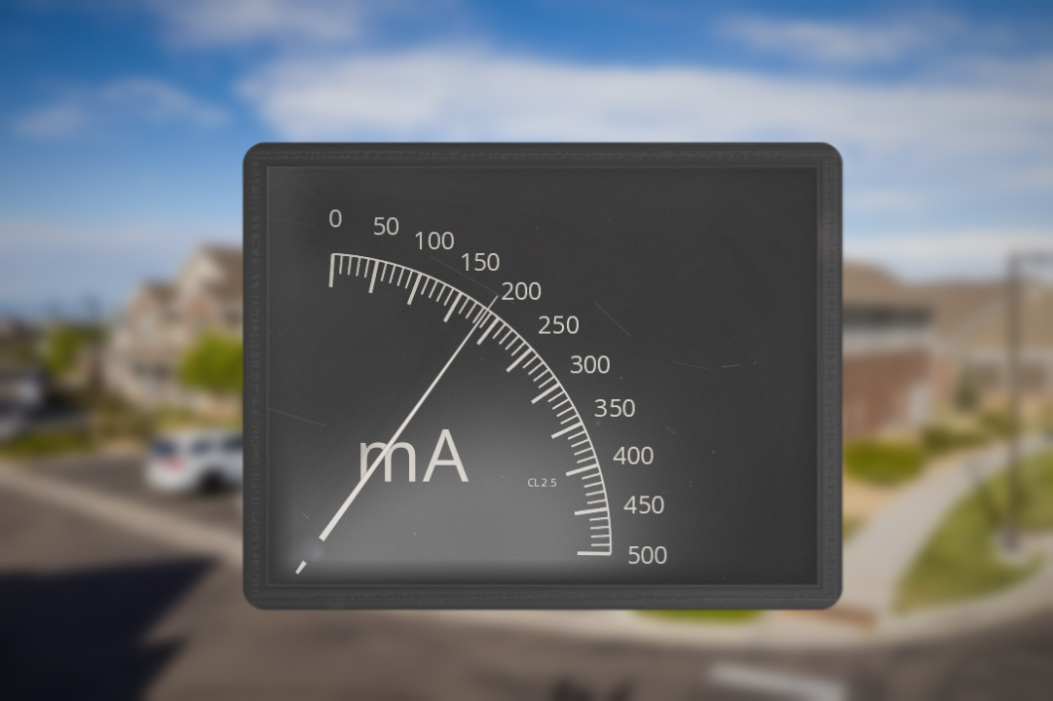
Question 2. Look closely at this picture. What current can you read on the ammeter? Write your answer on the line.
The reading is 185 mA
